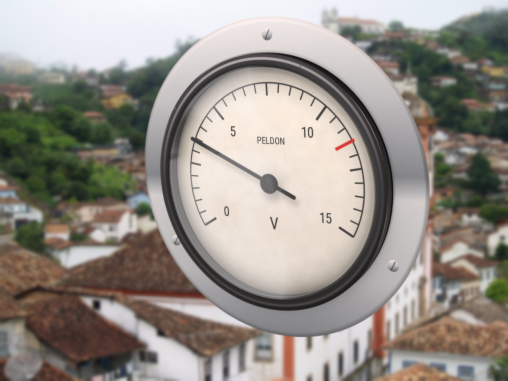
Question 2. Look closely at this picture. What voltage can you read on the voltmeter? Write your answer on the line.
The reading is 3.5 V
